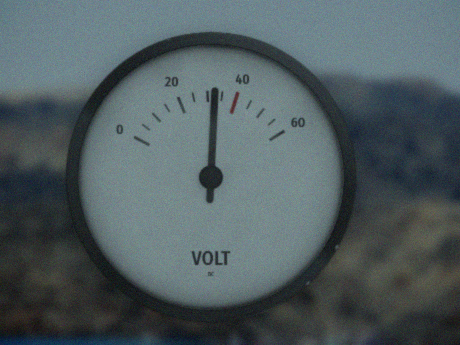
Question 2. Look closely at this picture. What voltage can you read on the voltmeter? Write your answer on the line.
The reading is 32.5 V
